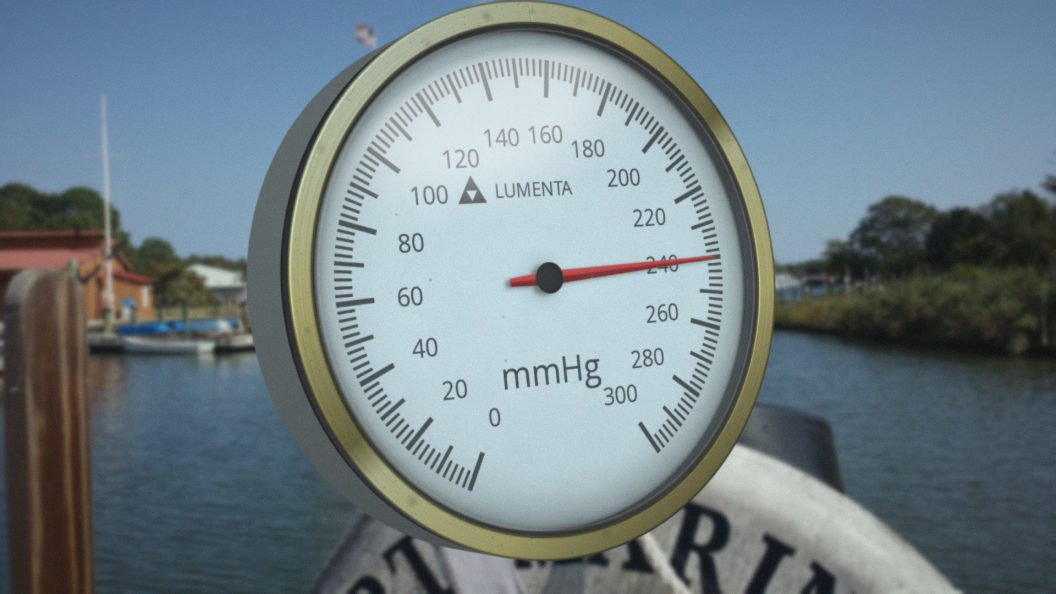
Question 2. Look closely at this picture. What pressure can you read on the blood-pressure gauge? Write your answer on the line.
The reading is 240 mmHg
